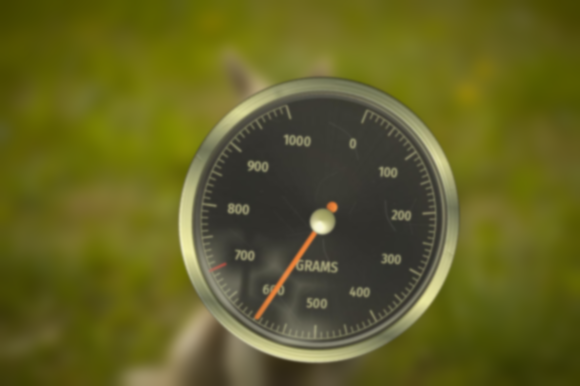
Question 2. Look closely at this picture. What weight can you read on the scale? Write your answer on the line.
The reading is 600 g
